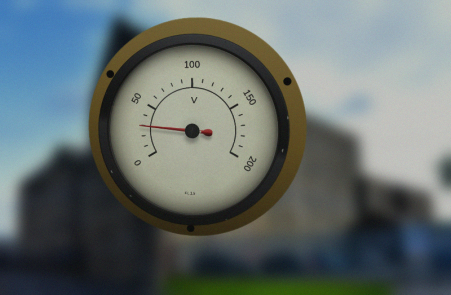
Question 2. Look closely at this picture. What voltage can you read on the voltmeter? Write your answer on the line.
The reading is 30 V
